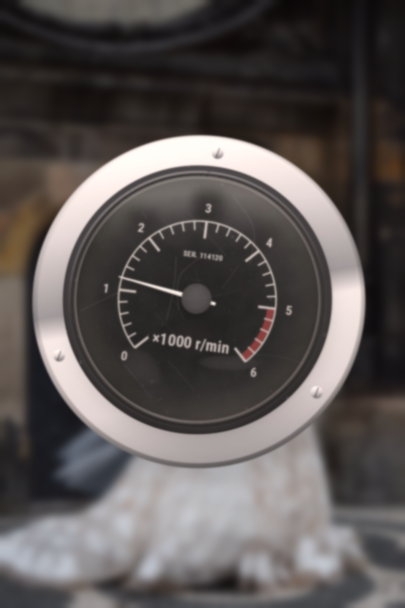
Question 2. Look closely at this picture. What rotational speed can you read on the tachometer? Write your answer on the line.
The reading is 1200 rpm
